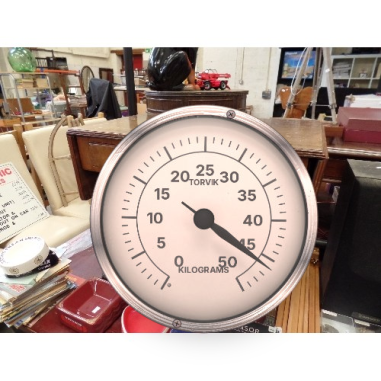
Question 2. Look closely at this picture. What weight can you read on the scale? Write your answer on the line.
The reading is 46 kg
